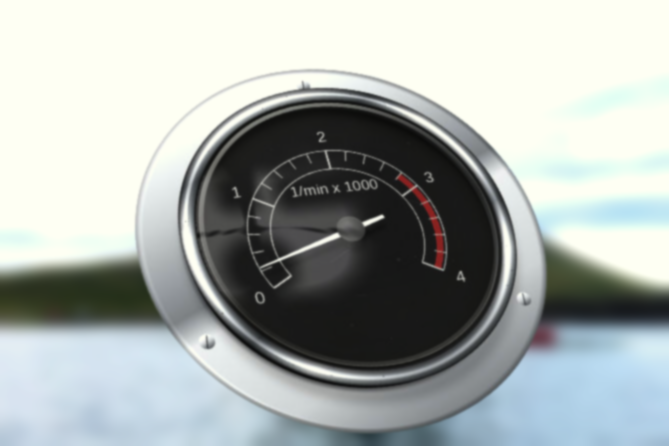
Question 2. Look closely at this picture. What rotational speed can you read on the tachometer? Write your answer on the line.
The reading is 200 rpm
